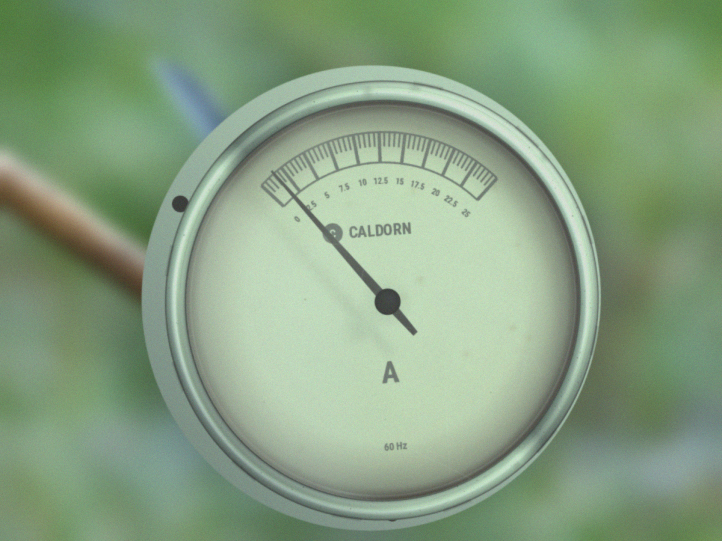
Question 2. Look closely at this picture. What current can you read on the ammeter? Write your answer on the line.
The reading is 1.5 A
